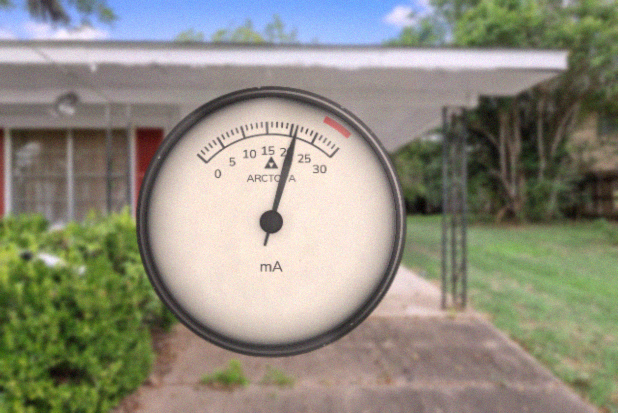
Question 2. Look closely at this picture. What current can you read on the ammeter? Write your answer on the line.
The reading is 21 mA
